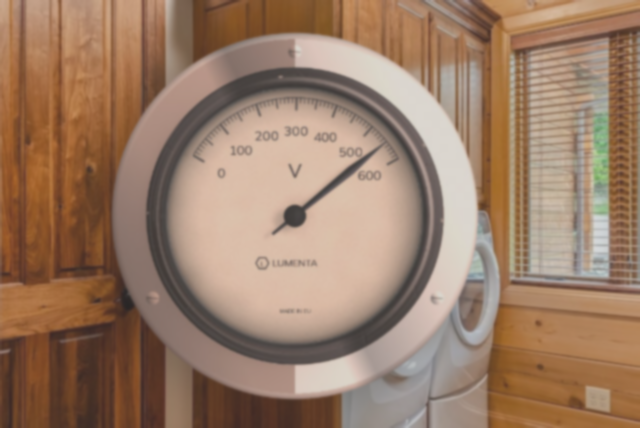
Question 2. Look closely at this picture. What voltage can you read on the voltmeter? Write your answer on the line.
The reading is 550 V
